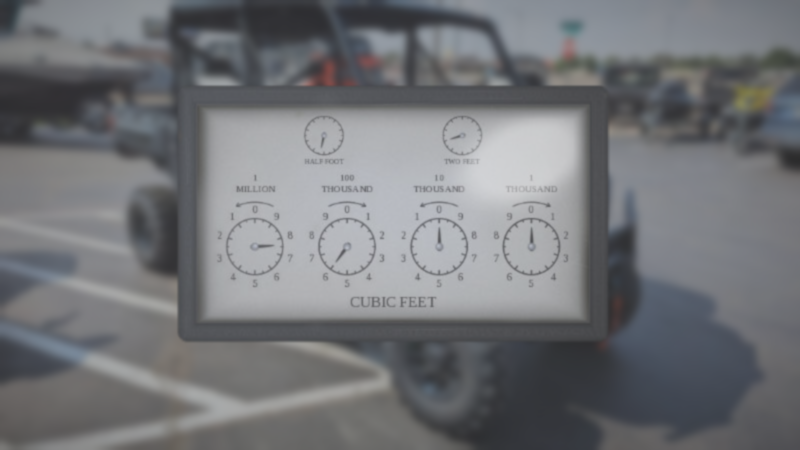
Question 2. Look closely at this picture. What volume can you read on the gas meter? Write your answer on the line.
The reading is 760000 ft³
